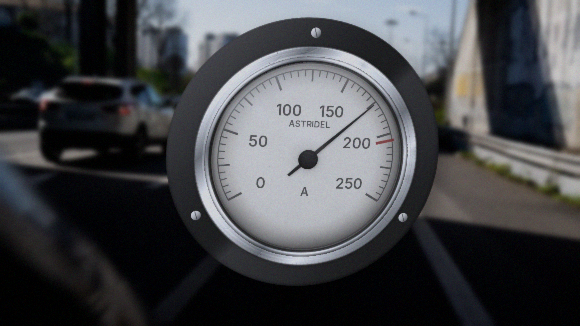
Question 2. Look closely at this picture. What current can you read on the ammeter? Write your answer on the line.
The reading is 175 A
